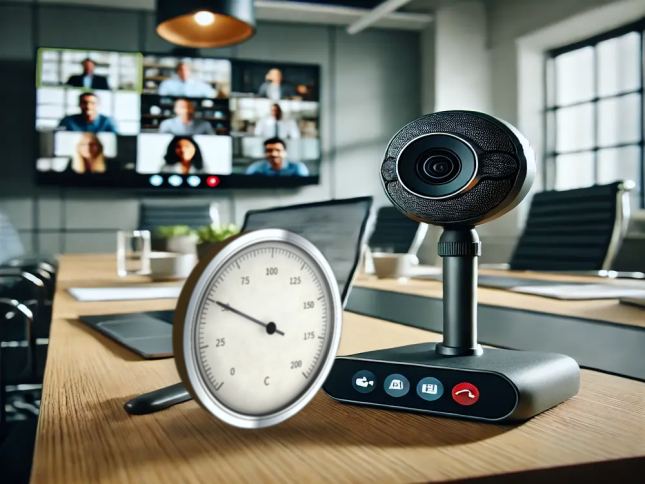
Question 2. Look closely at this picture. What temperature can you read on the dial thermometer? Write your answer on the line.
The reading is 50 °C
